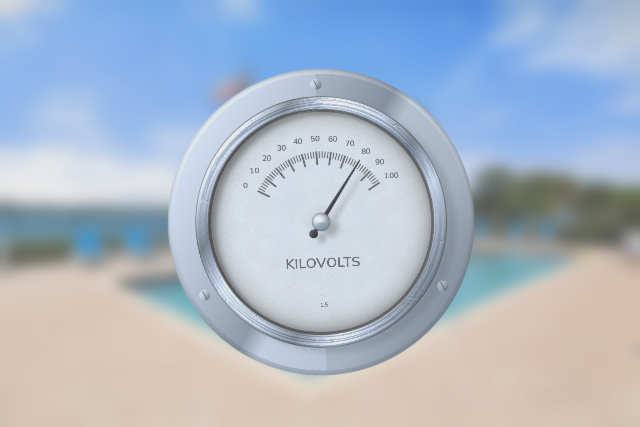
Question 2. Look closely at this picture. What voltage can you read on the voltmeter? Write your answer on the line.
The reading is 80 kV
